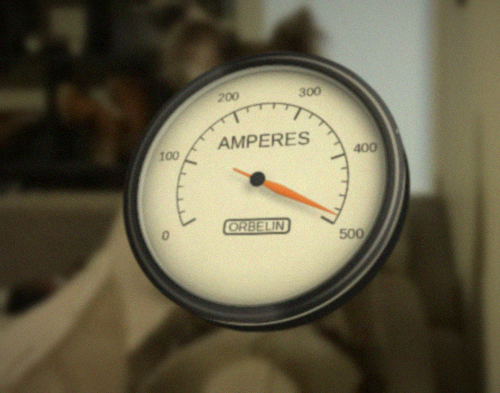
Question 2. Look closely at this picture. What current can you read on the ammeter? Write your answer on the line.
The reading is 490 A
